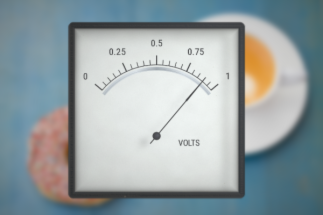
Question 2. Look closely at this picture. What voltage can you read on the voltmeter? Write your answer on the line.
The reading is 0.9 V
